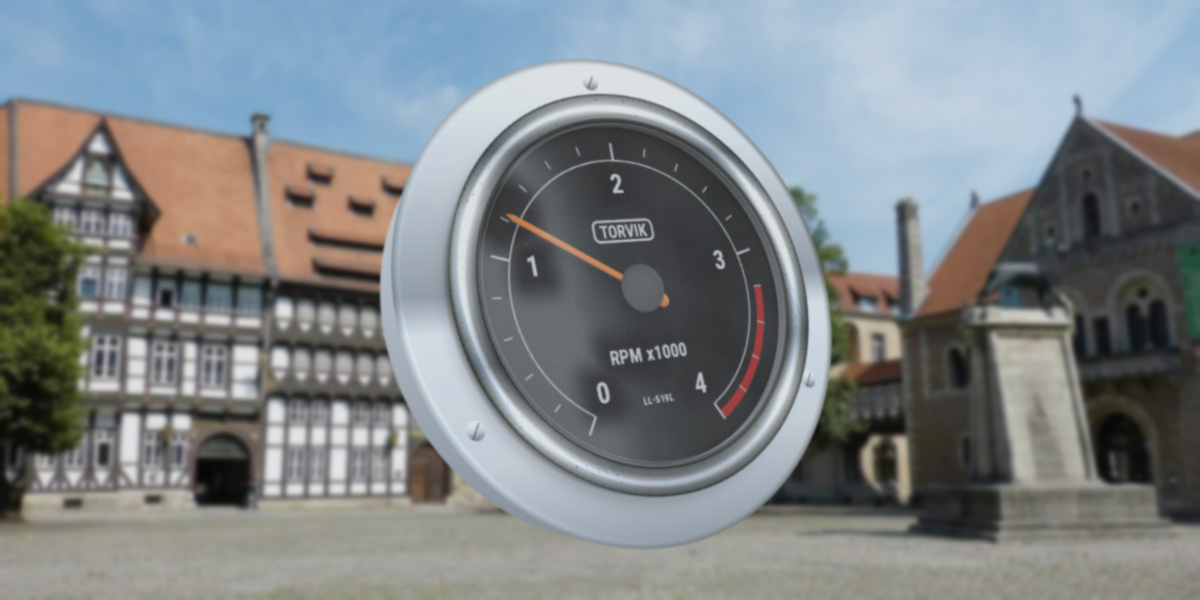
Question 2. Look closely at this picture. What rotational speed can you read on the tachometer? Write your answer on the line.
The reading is 1200 rpm
